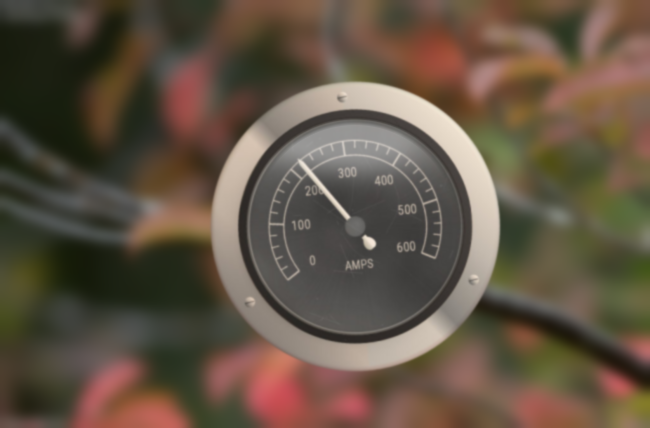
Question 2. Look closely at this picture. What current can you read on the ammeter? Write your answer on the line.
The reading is 220 A
